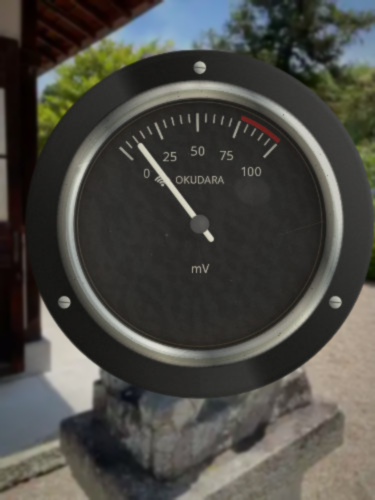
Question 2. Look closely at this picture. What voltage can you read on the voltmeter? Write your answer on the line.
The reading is 10 mV
